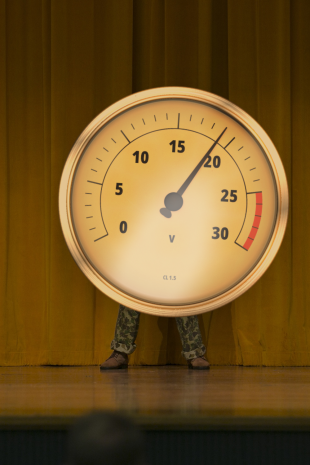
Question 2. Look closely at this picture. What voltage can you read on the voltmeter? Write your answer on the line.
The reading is 19 V
